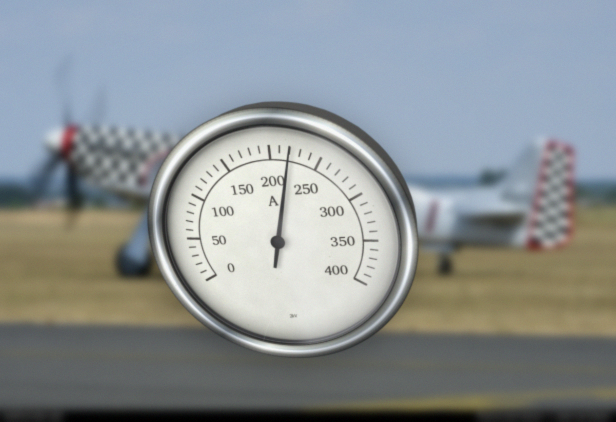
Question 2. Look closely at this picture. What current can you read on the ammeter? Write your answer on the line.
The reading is 220 A
